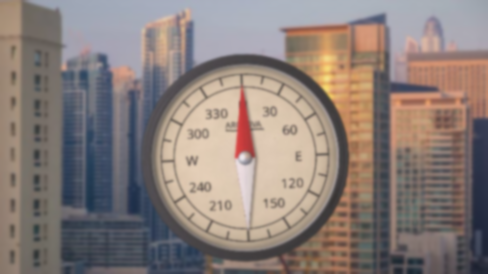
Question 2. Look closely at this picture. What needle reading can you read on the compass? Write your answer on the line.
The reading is 0 °
